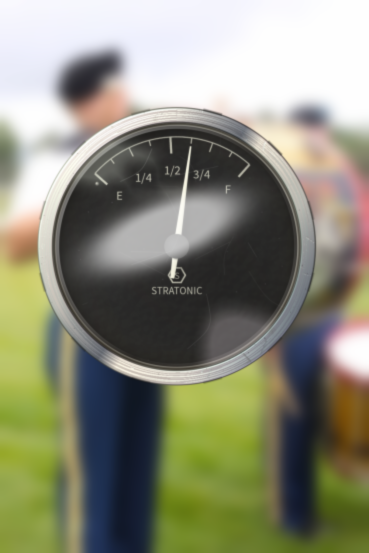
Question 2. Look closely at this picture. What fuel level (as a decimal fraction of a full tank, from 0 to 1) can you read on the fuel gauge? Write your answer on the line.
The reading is 0.625
